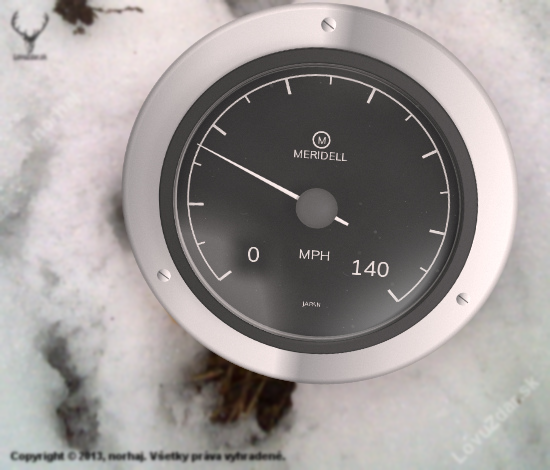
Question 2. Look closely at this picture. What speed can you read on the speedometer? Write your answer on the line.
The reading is 35 mph
